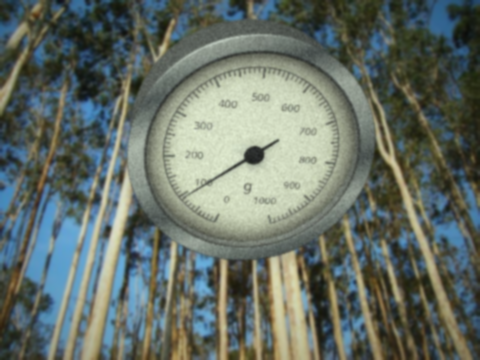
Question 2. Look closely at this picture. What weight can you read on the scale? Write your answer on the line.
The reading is 100 g
